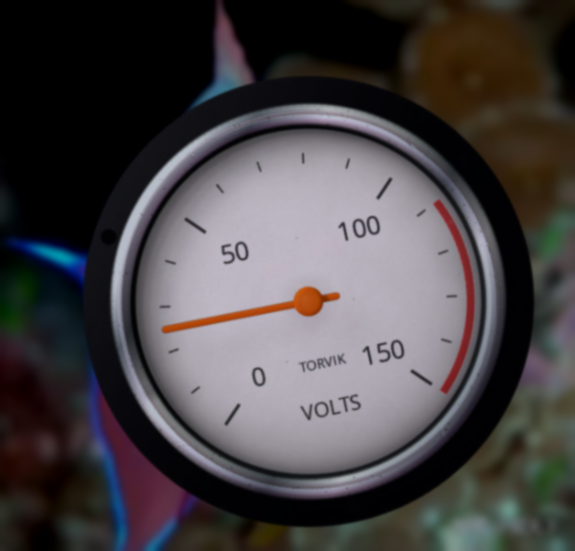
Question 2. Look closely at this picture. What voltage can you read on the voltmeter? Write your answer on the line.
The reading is 25 V
